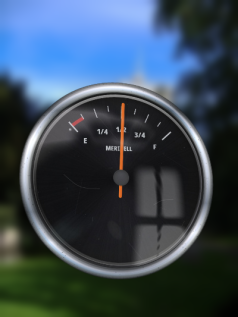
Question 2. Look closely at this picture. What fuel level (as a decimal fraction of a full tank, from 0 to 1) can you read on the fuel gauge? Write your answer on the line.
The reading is 0.5
